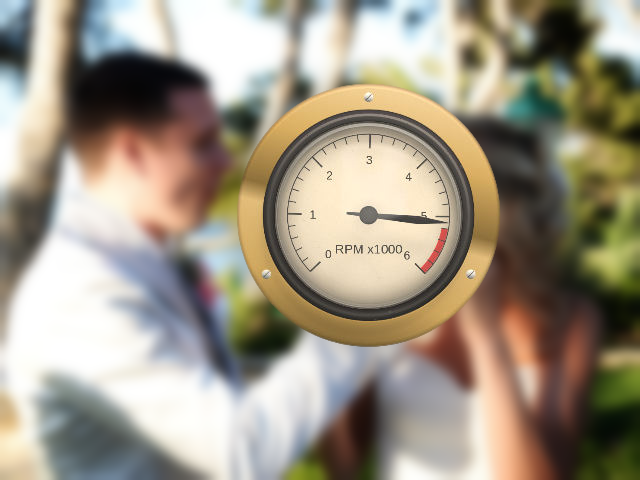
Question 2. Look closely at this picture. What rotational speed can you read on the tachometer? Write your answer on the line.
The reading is 5100 rpm
